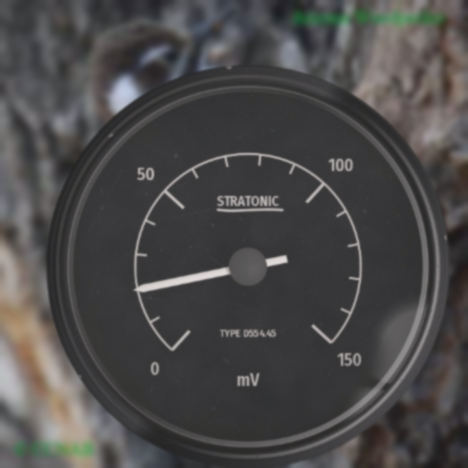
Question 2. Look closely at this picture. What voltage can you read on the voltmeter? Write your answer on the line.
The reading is 20 mV
